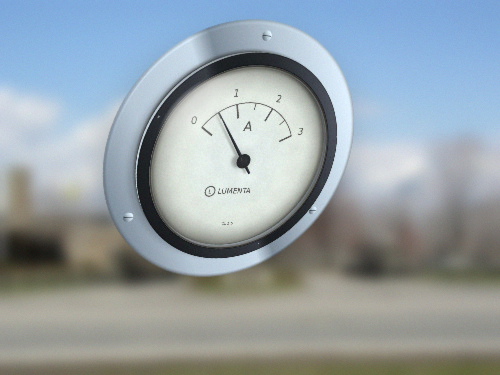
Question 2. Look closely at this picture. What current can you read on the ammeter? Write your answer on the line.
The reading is 0.5 A
